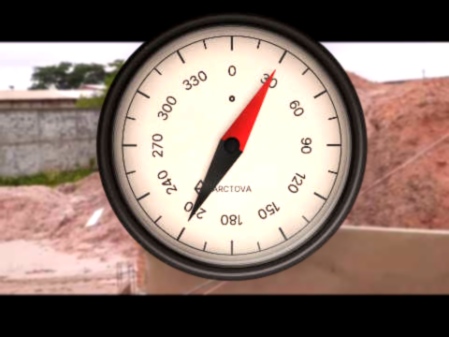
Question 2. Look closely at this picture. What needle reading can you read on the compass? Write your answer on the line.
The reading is 30 °
